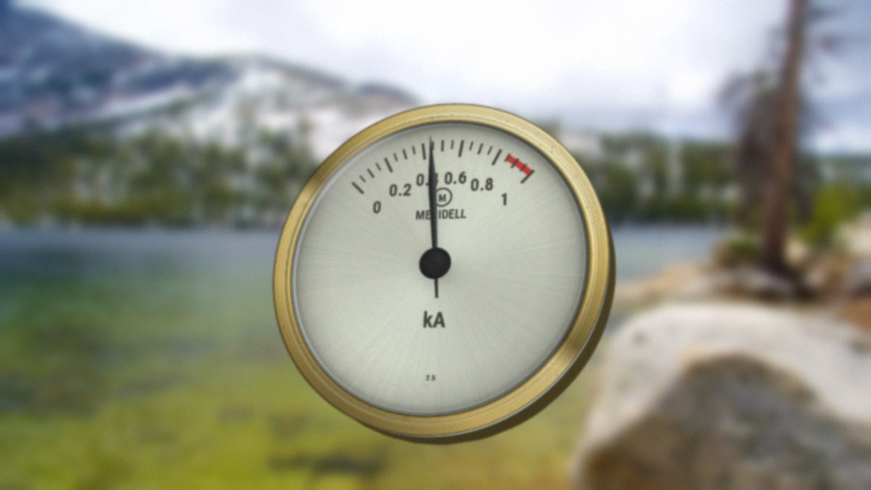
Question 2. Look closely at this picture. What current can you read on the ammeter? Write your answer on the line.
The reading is 0.45 kA
